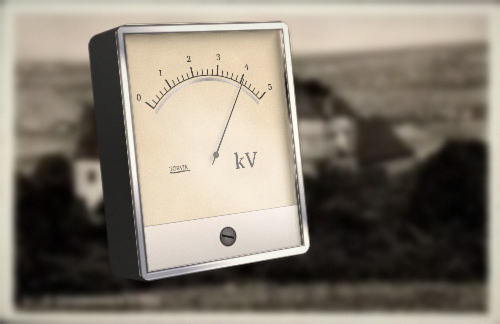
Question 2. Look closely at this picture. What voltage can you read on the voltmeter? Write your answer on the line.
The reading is 4 kV
